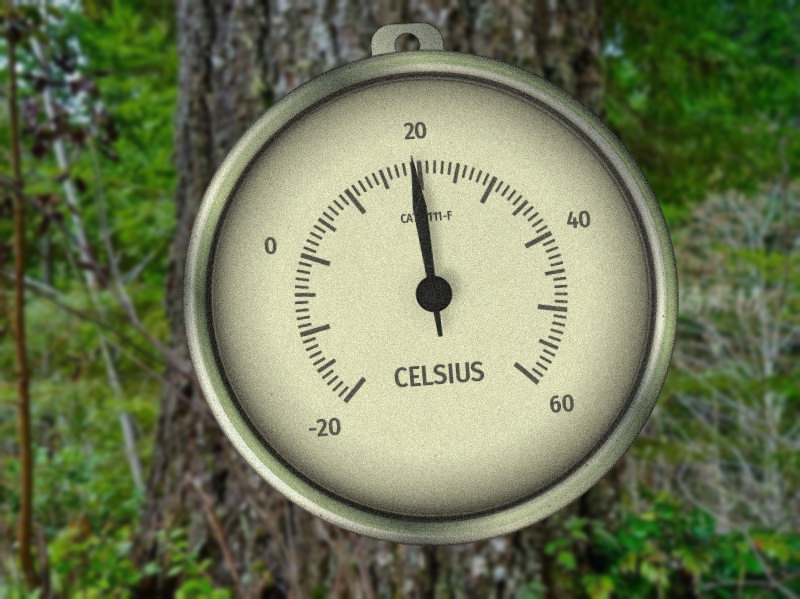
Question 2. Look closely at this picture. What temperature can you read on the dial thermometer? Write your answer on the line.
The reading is 19 °C
